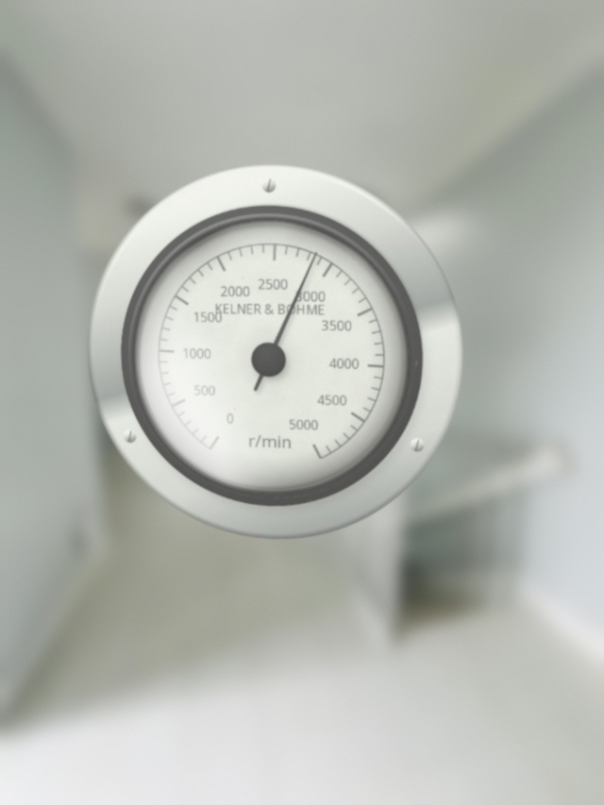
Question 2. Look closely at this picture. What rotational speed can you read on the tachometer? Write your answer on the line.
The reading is 2850 rpm
